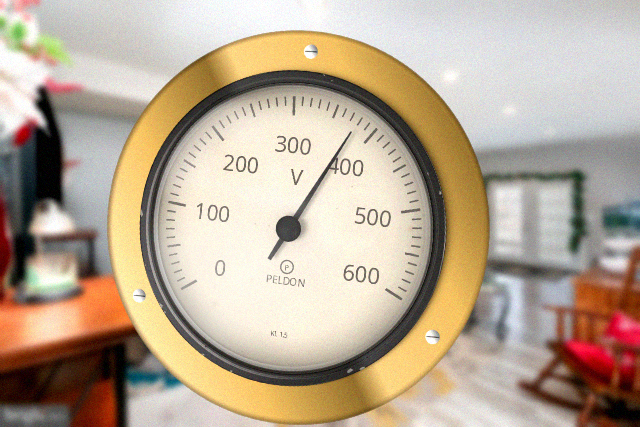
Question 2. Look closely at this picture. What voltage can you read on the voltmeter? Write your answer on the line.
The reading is 380 V
